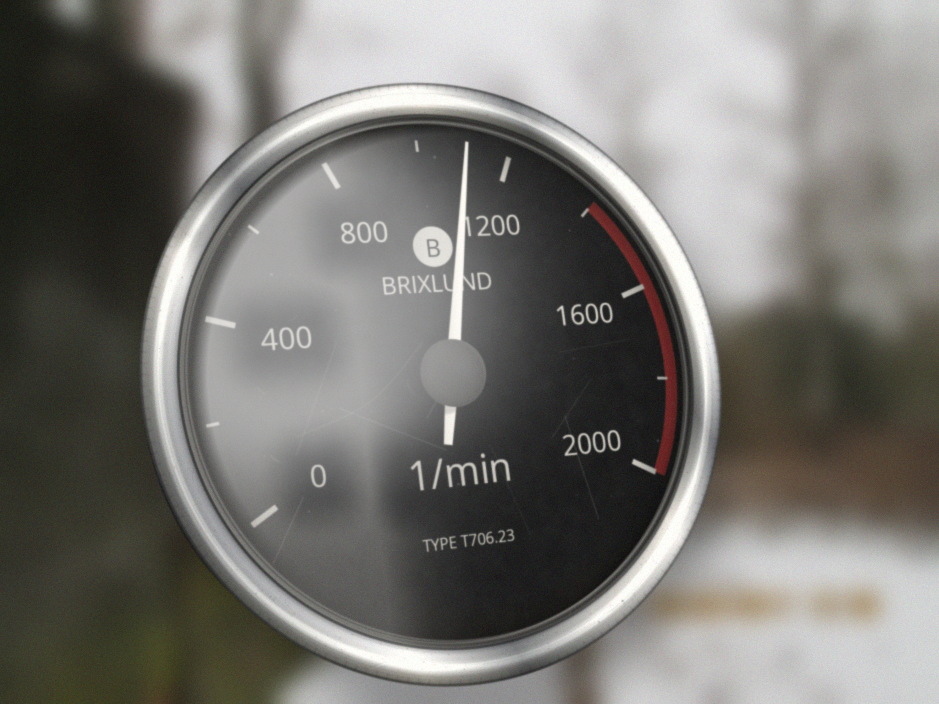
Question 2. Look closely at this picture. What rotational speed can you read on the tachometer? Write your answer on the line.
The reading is 1100 rpm
